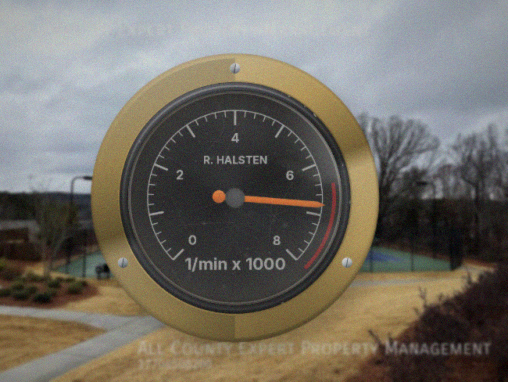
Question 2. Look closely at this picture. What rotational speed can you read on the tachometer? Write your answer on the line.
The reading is 6800 rpm
